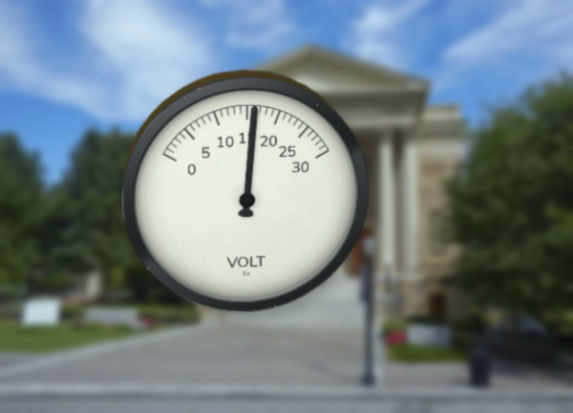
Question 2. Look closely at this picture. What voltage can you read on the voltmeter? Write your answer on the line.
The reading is 16 V
